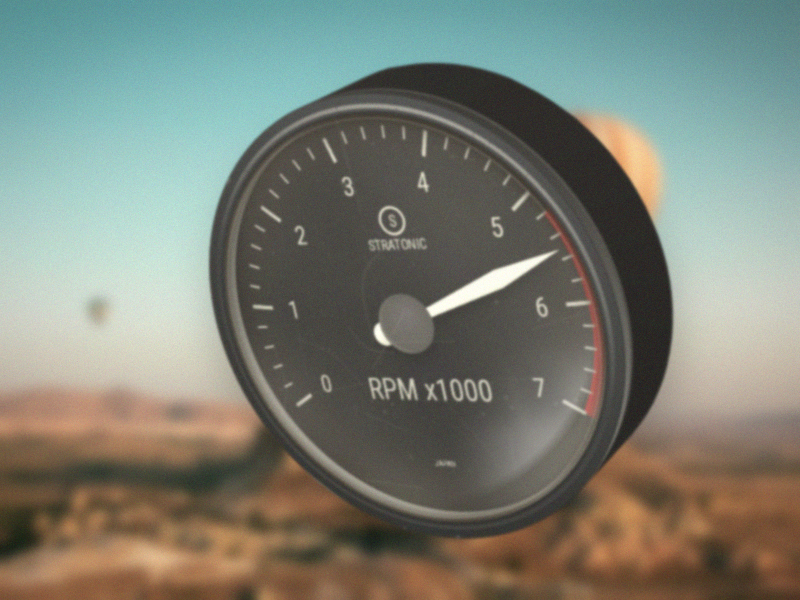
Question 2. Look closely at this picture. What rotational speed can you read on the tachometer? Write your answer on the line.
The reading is 5500 rpm
